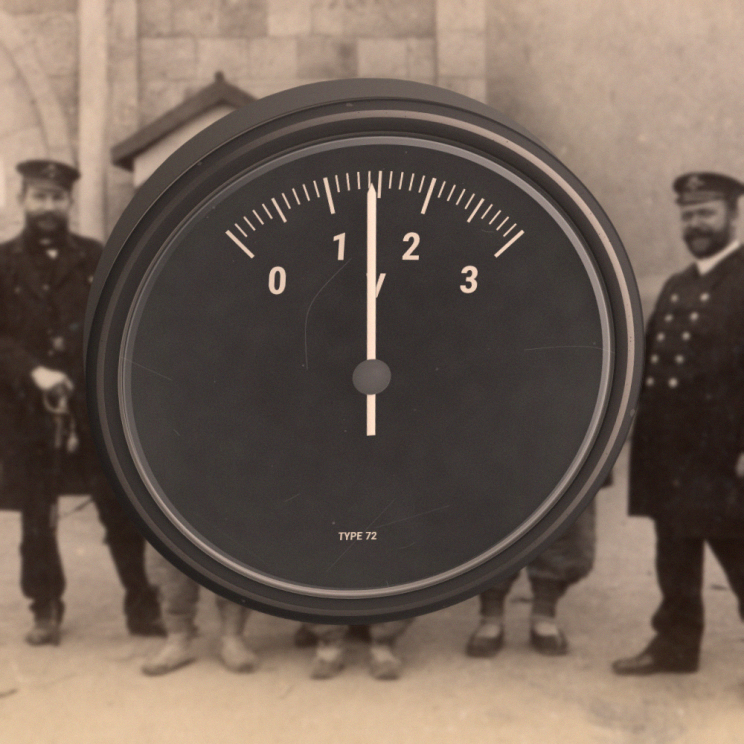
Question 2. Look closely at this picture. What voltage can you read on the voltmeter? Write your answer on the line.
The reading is 1.4 V
